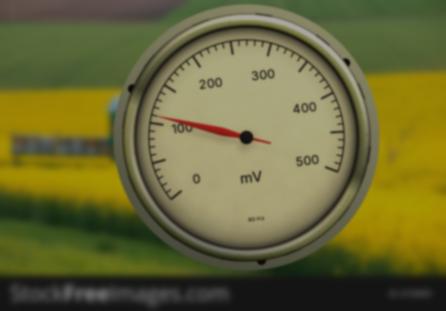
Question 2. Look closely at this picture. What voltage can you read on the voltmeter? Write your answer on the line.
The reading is 110 mV
